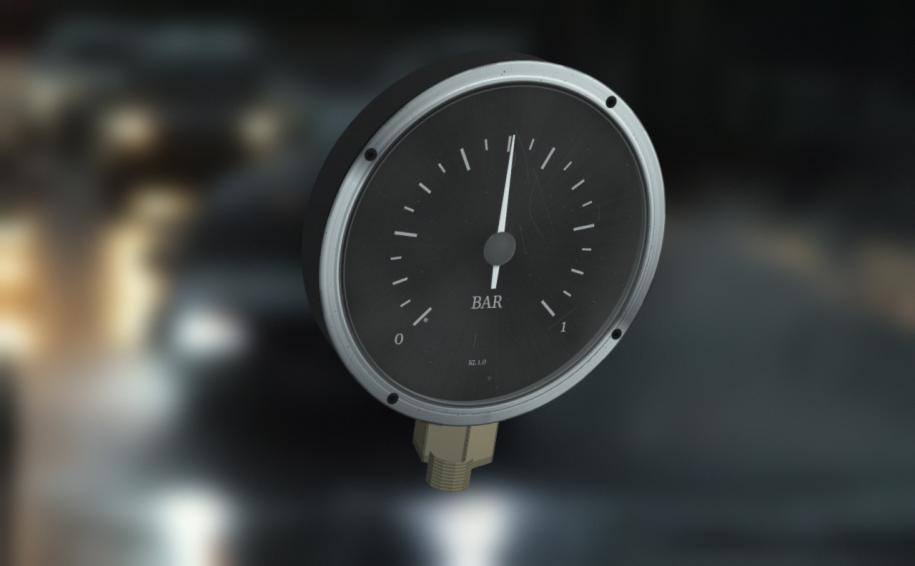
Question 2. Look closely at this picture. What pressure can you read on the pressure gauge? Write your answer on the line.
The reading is 0.5 bar
